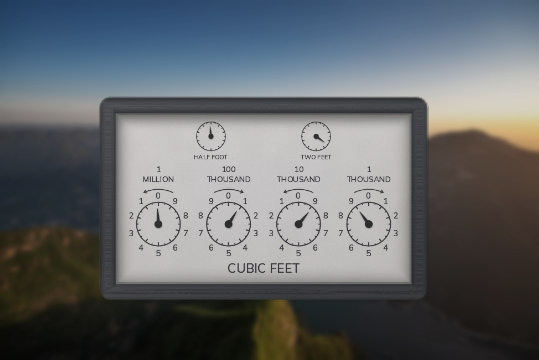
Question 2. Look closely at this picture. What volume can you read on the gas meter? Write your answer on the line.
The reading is 8900 ft³
